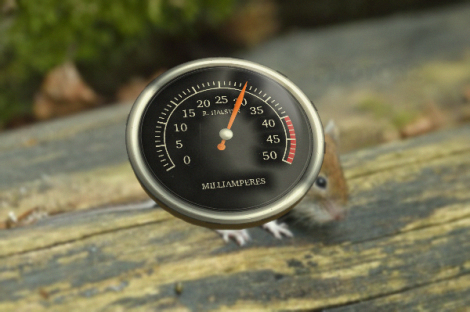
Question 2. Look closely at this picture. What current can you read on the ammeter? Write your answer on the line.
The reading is 30 mA
